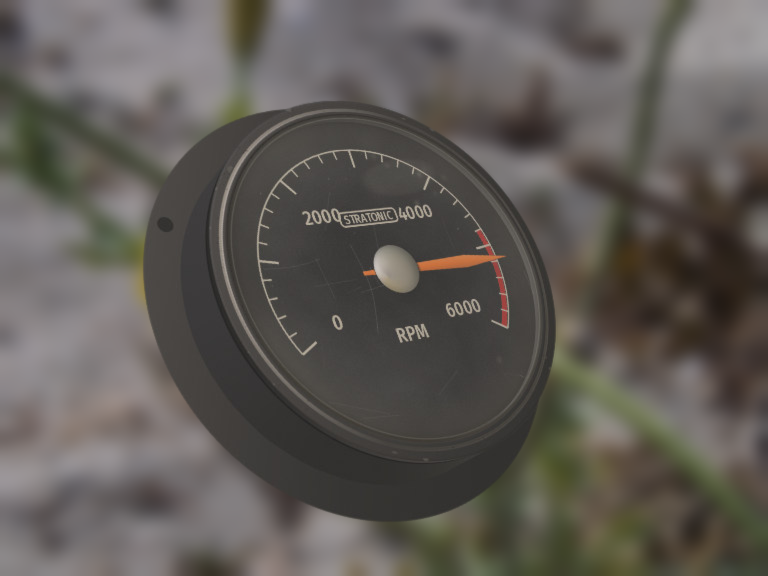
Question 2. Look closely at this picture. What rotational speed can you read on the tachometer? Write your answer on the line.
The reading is 5200 rpm
